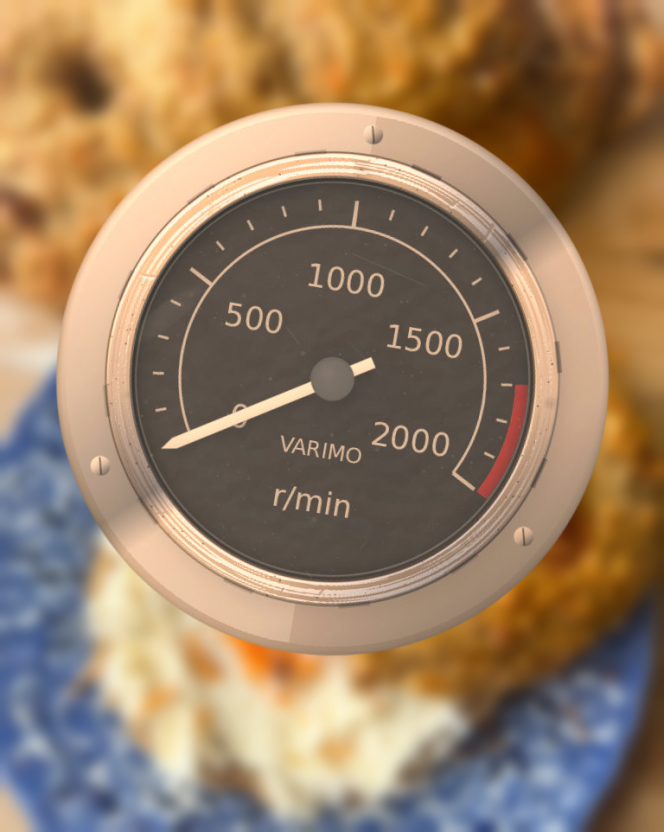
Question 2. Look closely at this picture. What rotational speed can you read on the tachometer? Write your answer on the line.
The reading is 0 rpm
